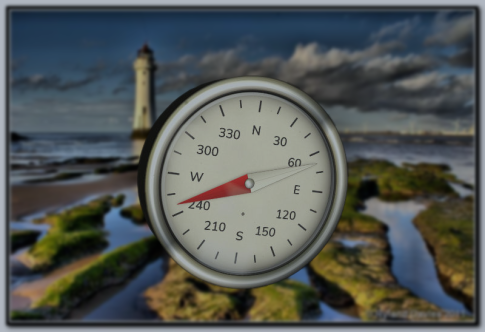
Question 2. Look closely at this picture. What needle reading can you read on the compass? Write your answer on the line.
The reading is 247.5 °
